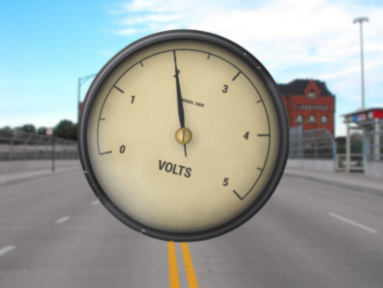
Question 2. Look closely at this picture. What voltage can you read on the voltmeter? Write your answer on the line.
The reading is 2 V
